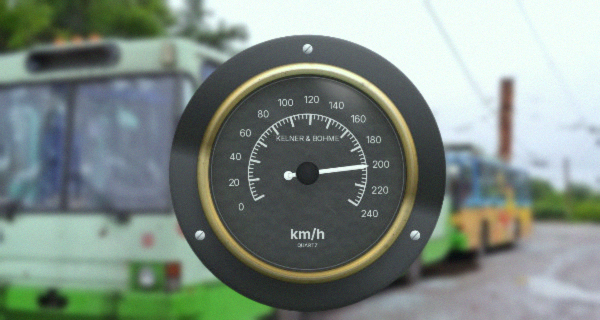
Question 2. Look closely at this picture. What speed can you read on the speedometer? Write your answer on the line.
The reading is 200 km/h
